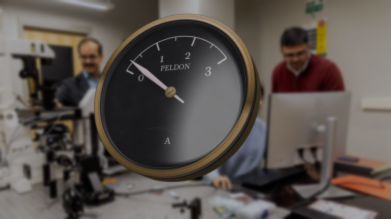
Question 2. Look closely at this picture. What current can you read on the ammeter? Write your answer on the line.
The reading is 0.25 A
